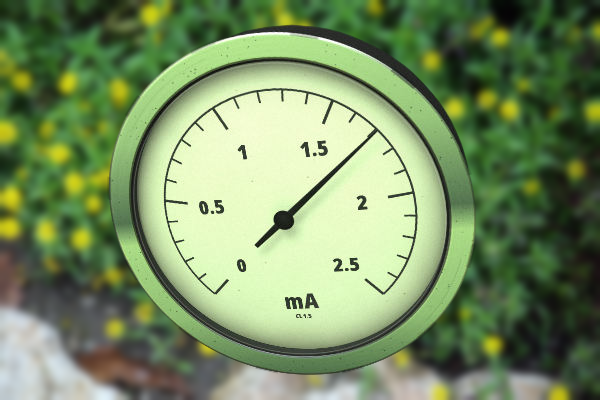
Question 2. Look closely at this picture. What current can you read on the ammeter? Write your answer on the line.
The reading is 1.7 mA
